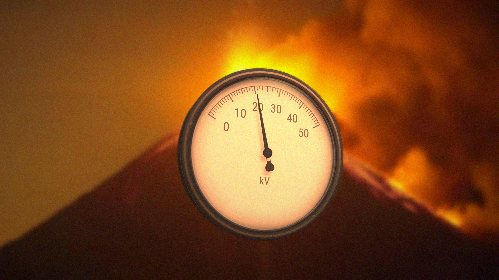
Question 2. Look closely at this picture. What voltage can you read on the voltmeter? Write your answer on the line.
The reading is 20 kV
